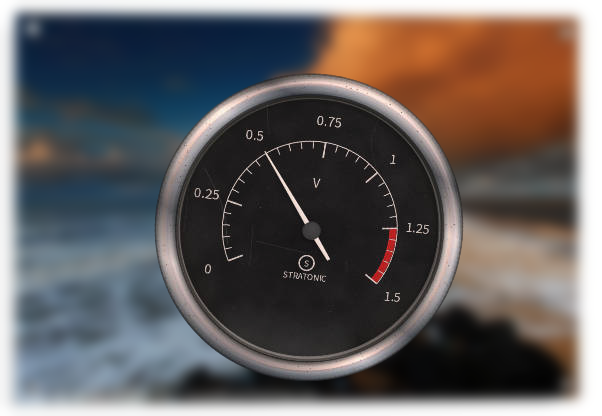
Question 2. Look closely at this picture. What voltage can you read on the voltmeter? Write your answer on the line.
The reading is 0.5 V
